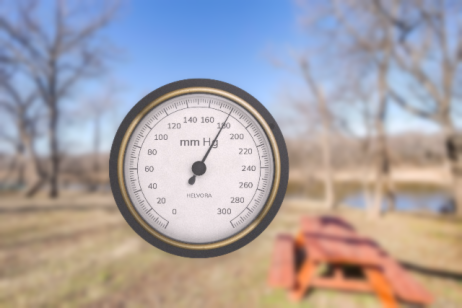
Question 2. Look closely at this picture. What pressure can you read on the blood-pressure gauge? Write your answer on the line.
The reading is 180 mmHg
